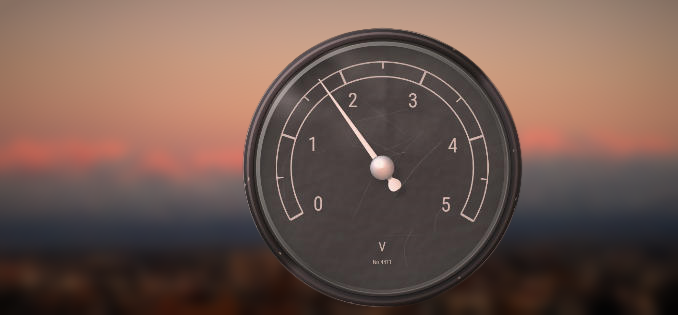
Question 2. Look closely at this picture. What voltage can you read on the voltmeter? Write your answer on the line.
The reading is 1.75 V
